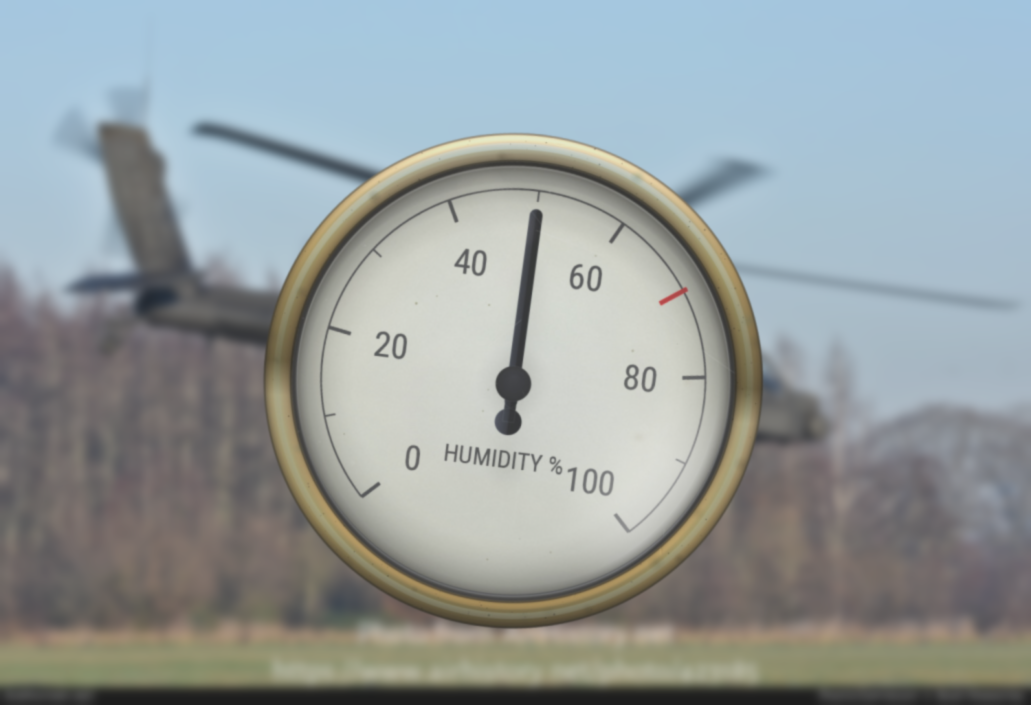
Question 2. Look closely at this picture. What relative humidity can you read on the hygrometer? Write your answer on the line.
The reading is 50 %
